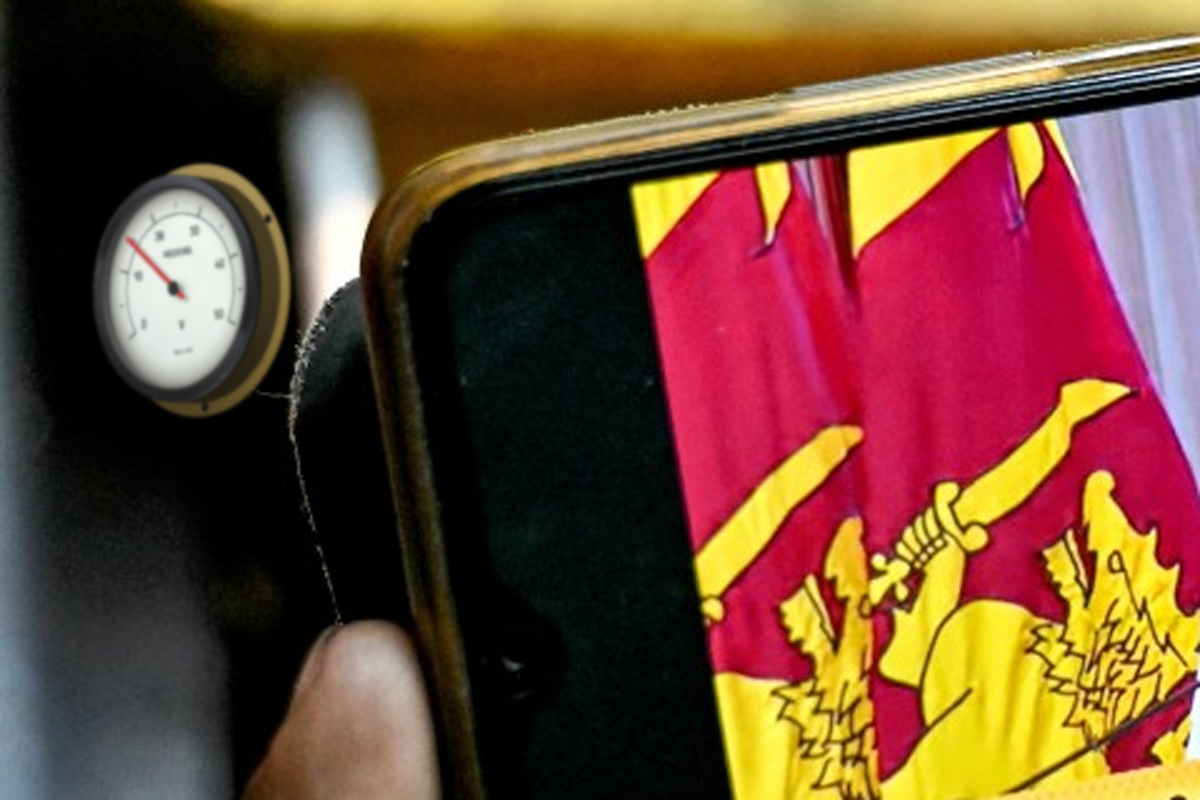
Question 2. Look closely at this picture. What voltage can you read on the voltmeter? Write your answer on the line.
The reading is 15 V
